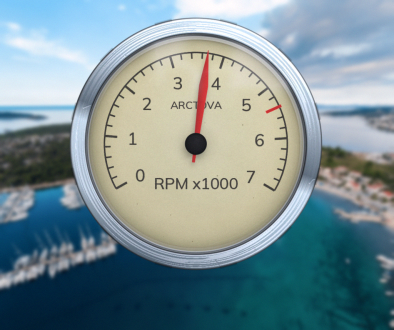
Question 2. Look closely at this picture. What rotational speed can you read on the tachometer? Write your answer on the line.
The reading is 3700 rpm
